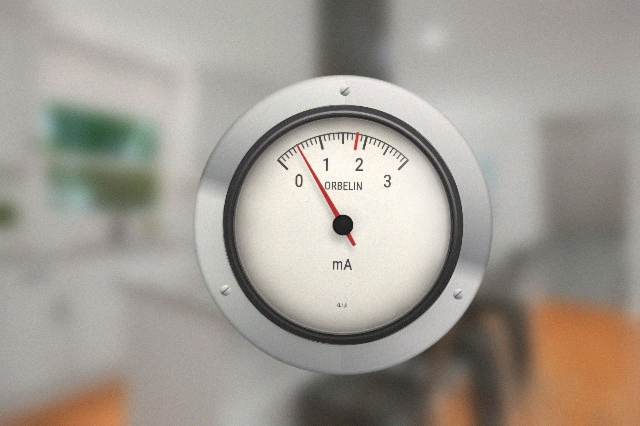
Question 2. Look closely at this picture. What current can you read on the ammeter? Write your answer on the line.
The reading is 0.5 mA
